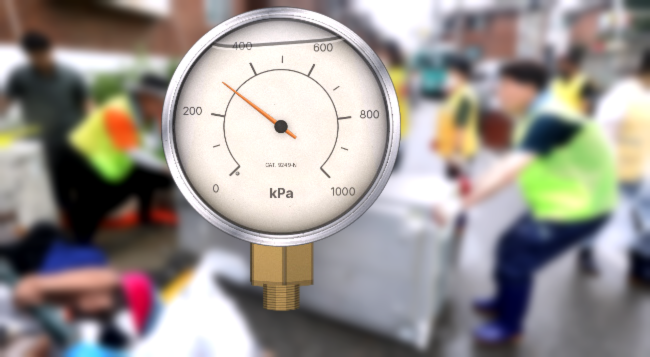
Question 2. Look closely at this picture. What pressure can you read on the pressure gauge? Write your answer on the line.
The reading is 300 kPa
